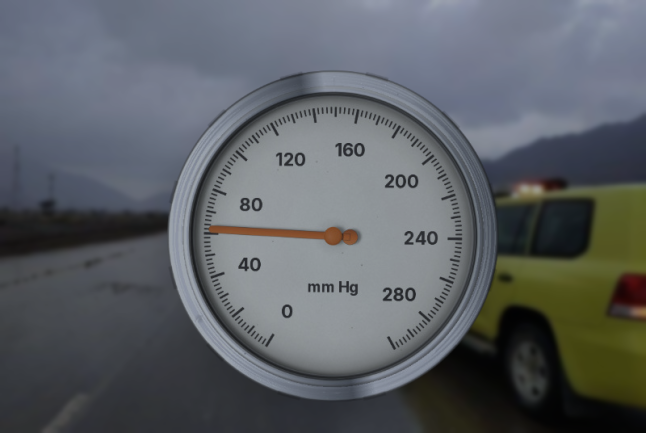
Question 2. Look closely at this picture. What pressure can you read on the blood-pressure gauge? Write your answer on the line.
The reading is 62 mmHg
